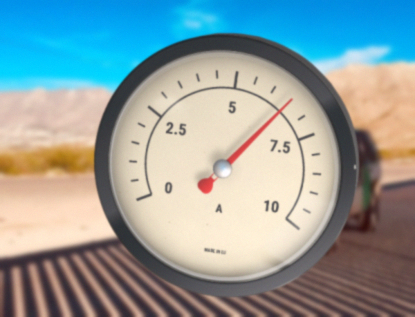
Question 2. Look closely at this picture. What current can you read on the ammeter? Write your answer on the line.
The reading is 6.5 A
